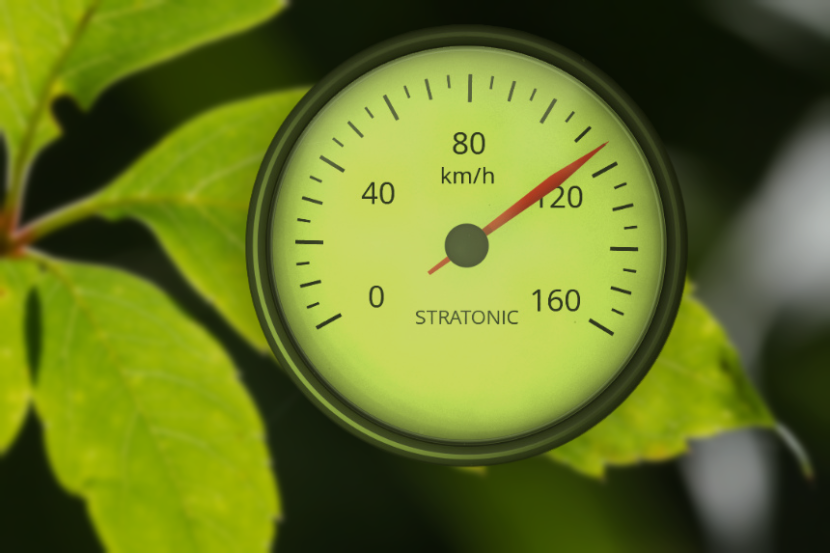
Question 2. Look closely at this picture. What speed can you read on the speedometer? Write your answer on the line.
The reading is 115 km/h
